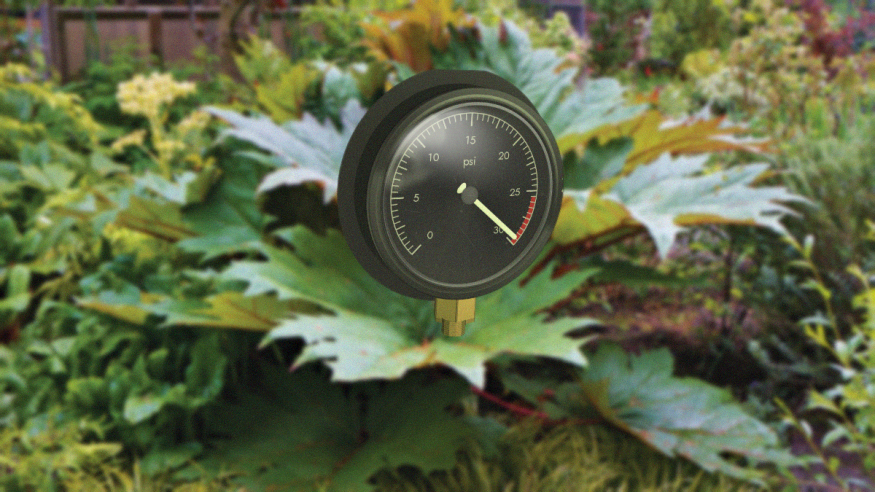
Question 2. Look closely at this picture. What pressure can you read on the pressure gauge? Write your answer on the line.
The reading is 29.5 psi
